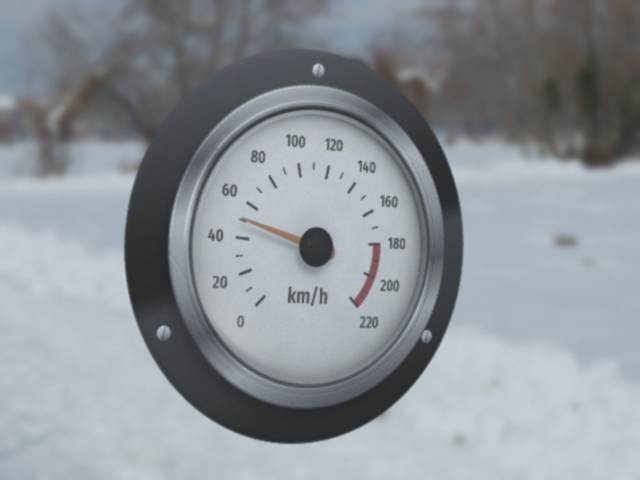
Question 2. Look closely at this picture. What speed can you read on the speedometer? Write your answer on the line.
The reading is 50 km/h
